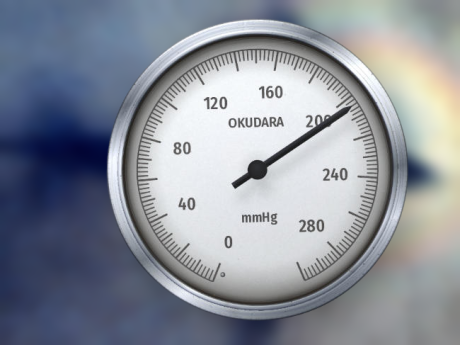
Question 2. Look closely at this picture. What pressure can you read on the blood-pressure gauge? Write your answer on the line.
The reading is 204 mmHg
